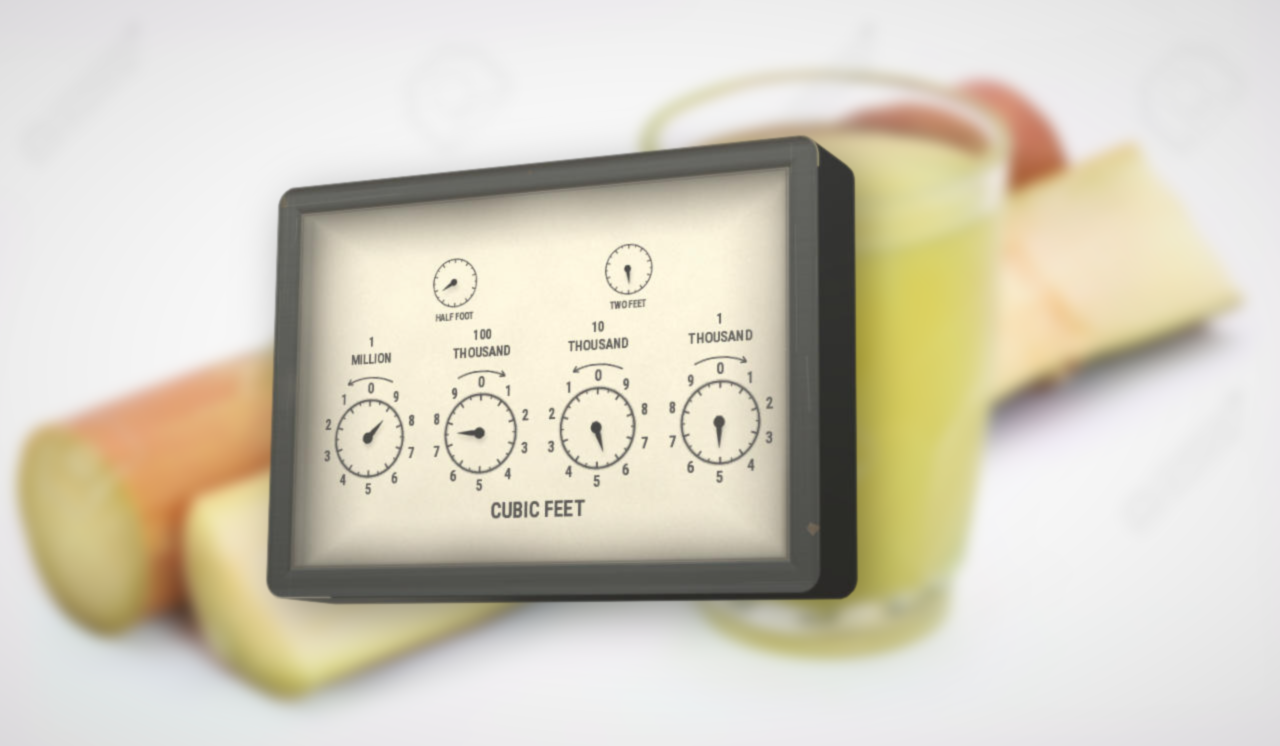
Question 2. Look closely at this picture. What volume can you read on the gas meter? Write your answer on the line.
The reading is 875500 ft³
